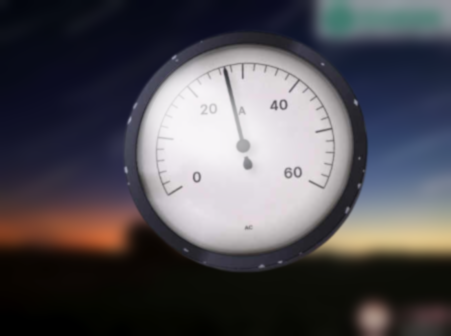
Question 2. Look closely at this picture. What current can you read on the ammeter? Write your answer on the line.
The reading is 27 A
